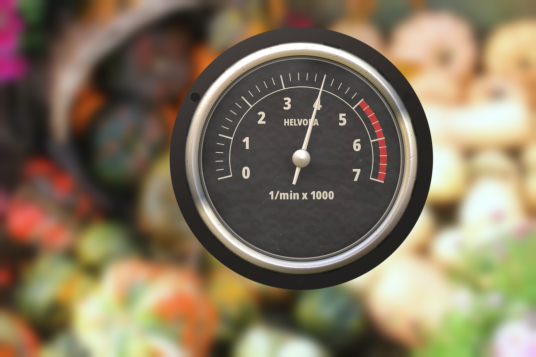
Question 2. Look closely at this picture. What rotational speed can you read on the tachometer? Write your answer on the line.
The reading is 4000 rpm
